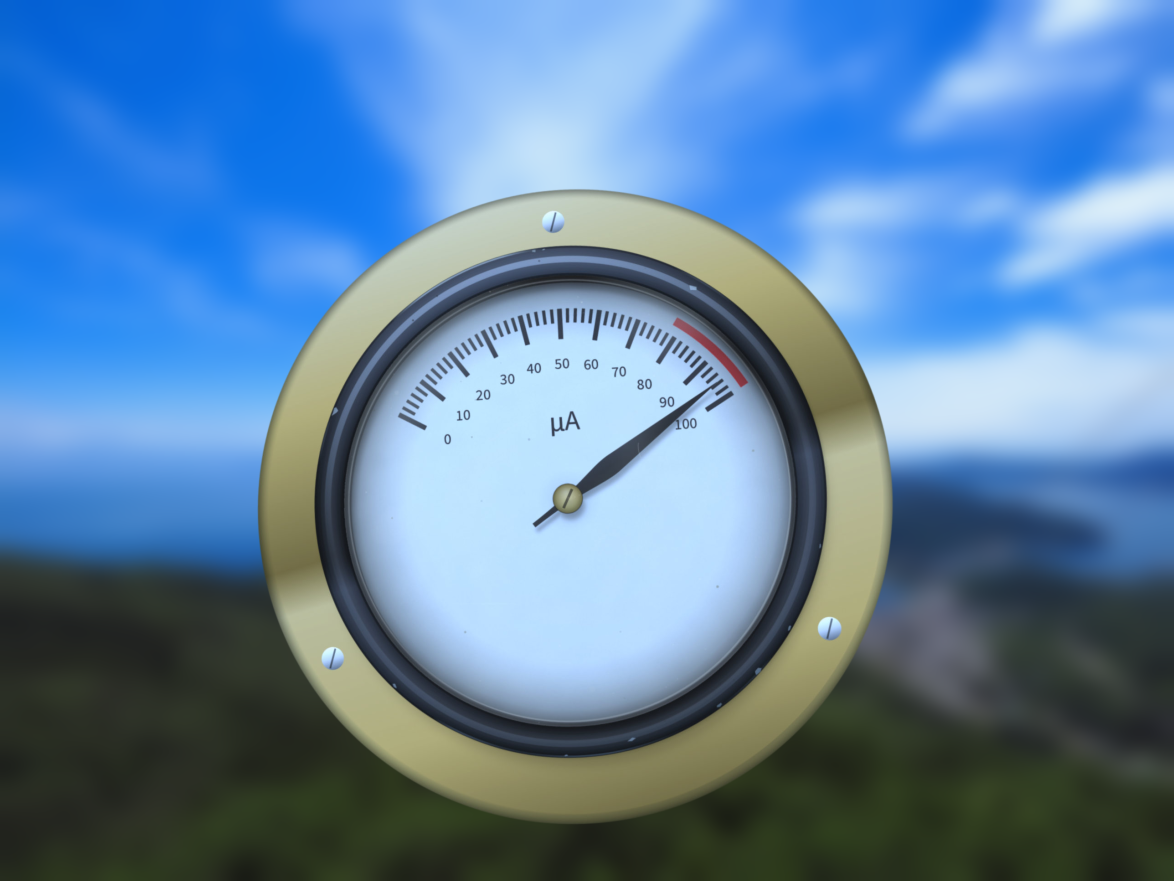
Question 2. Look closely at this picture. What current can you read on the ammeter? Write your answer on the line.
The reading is 96 µA
